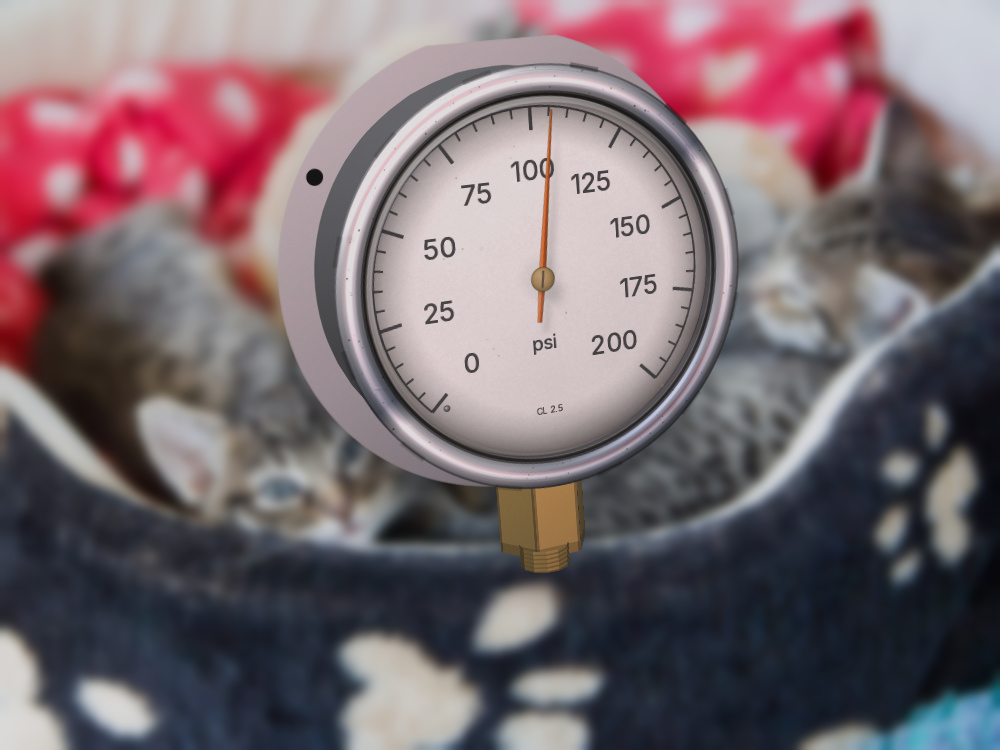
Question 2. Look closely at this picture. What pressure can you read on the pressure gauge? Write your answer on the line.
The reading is 105 psi
